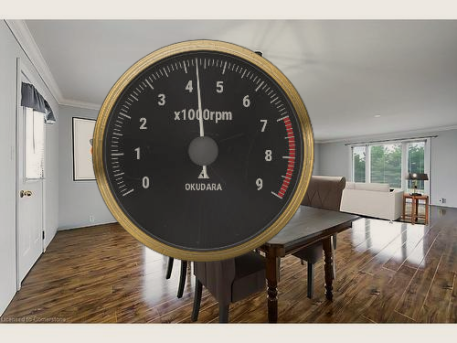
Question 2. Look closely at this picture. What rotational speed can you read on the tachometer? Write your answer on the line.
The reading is 4300 rpm
